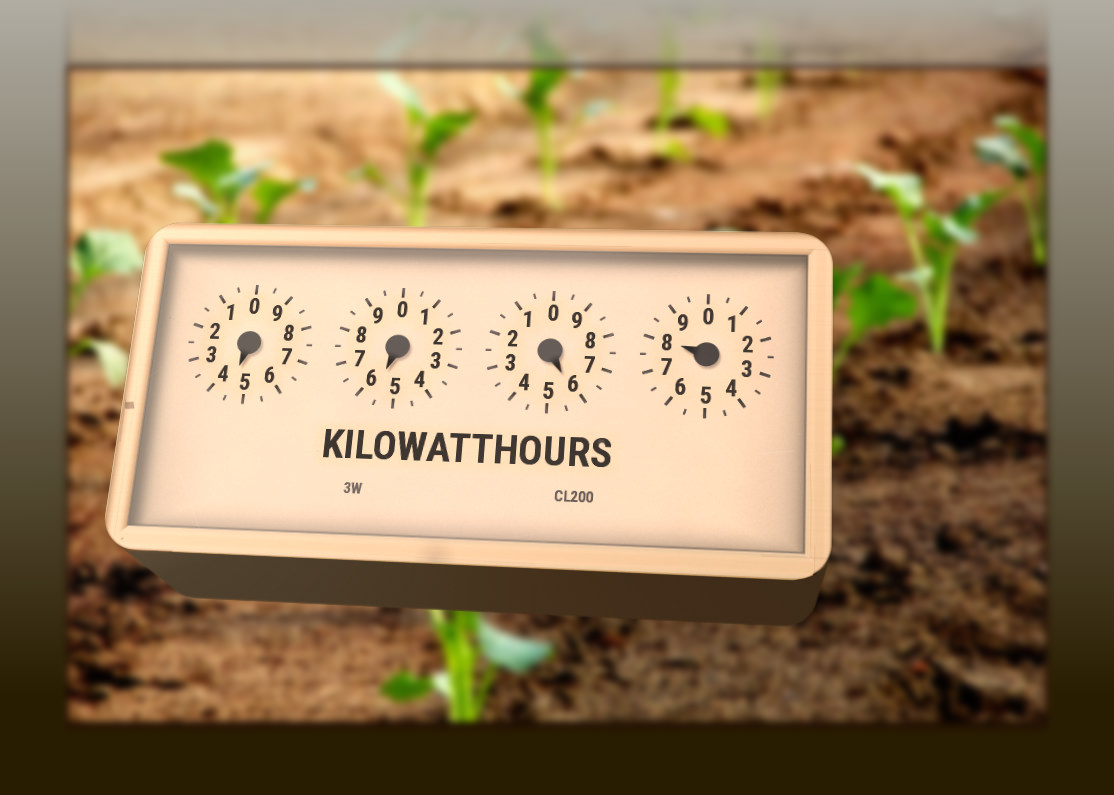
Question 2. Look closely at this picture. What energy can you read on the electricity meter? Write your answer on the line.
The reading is 4558 kWh
